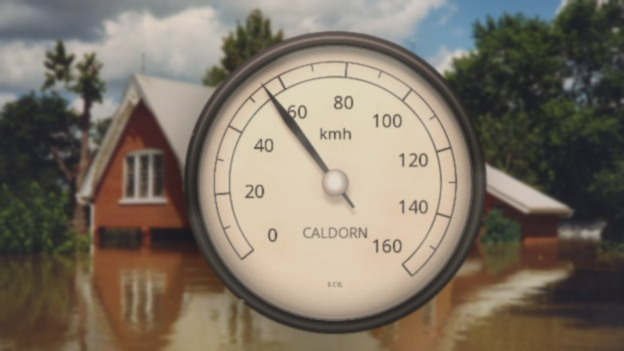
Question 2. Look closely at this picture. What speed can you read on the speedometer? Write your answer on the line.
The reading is 55 km/h
